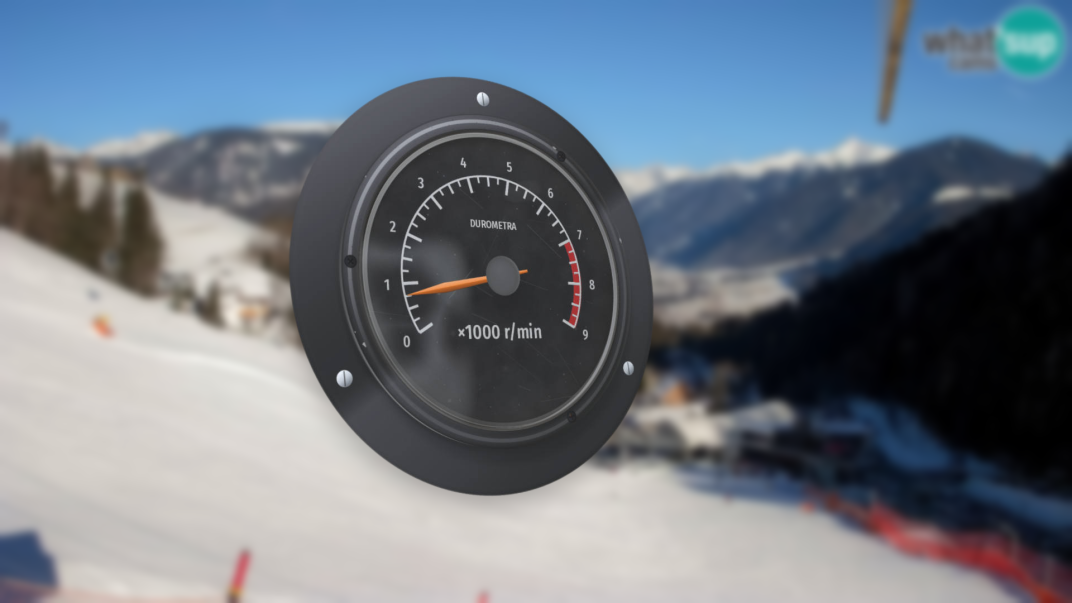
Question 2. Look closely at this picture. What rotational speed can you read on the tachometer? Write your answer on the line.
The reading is 750 rpm
